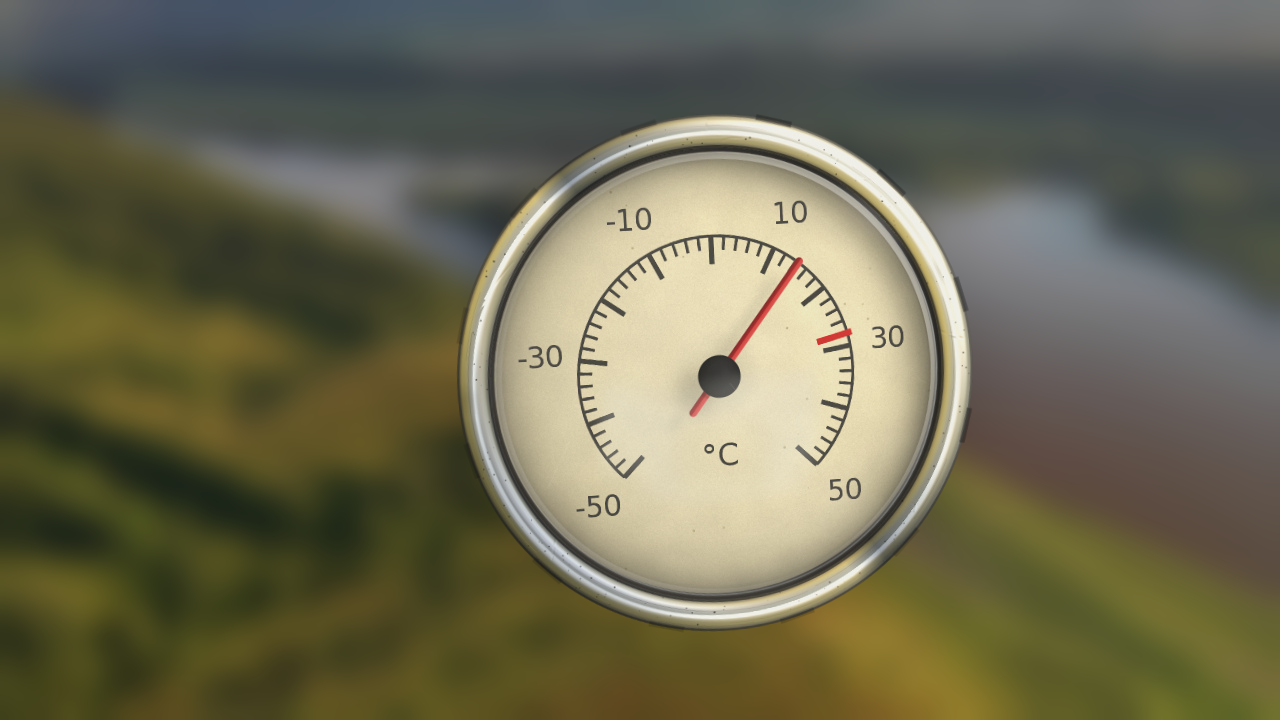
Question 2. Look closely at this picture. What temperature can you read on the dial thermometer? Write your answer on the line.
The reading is 14 °C
